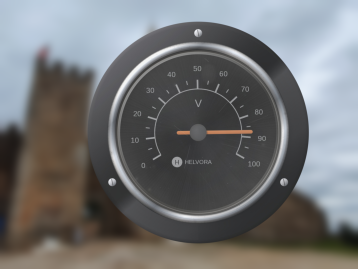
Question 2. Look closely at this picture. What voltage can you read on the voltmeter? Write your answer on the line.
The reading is 87.5 V
